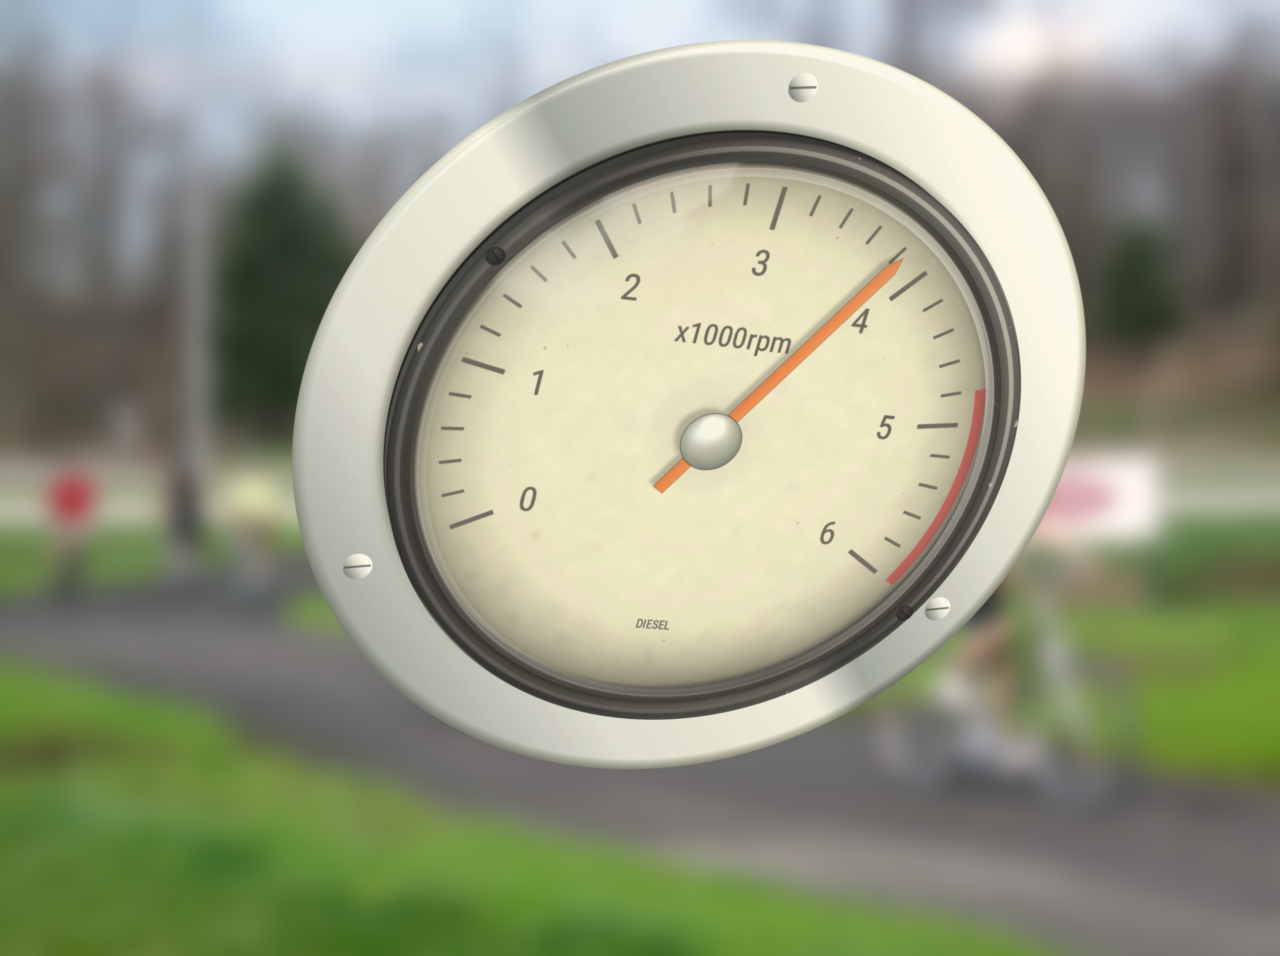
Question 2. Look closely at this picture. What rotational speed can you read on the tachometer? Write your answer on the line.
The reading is 3800 rpm
